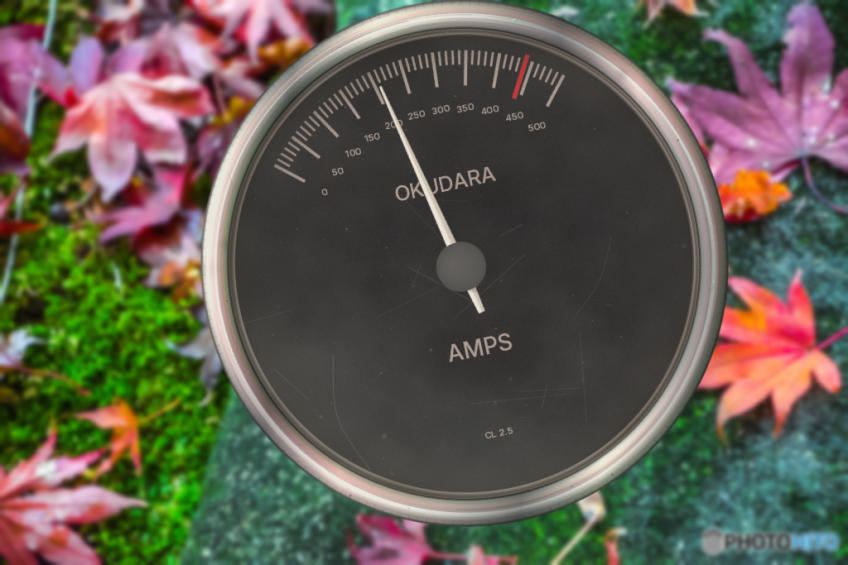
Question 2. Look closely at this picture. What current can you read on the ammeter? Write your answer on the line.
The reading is 210 A
